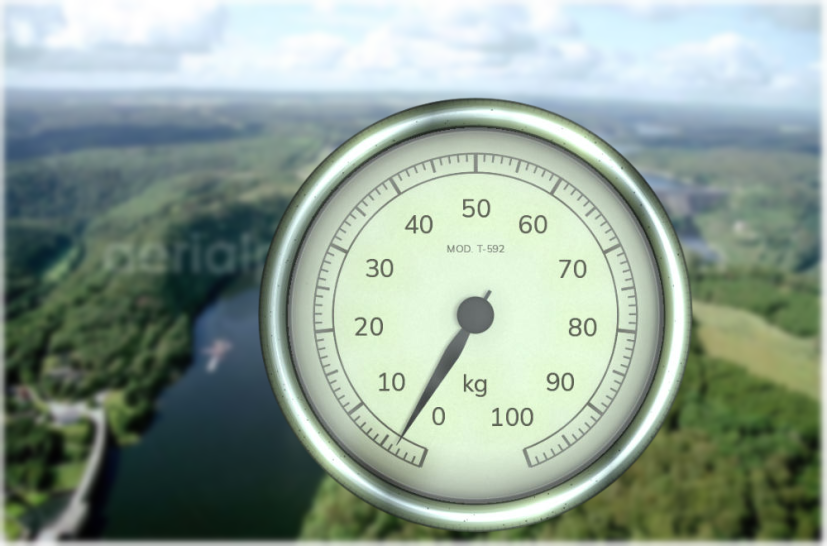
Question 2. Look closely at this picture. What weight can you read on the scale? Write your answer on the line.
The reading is 3.5 kg
